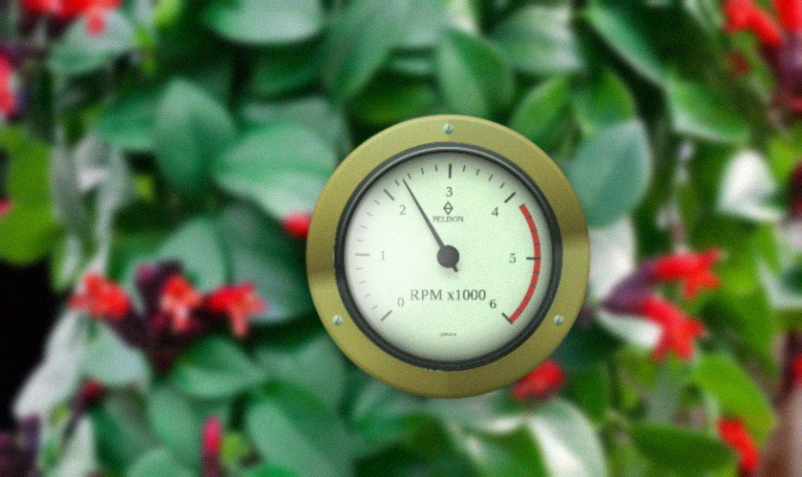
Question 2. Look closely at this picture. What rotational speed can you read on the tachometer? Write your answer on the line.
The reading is 2300 rpm
